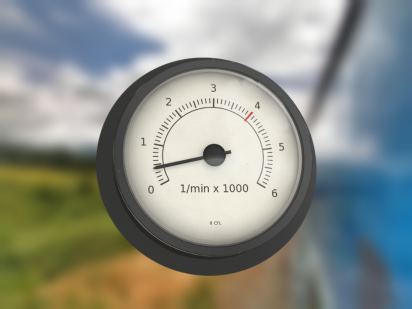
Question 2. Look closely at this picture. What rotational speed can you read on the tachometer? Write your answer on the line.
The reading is 400 rpm
